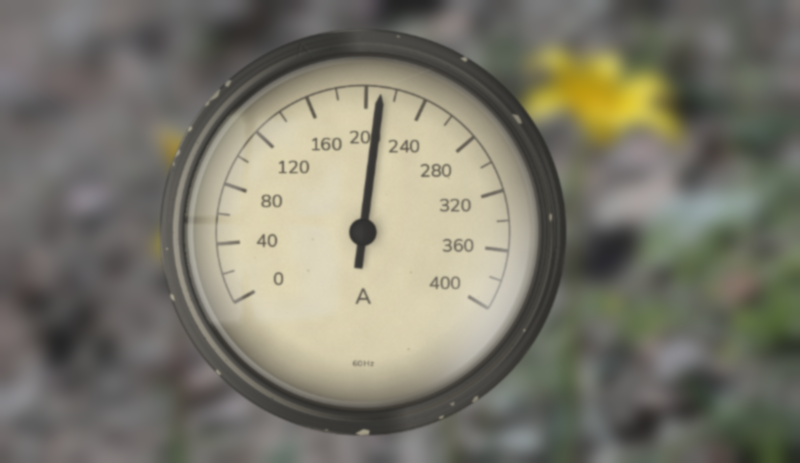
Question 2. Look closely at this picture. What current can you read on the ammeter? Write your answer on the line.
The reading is 210 A
